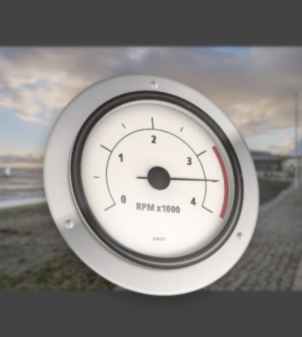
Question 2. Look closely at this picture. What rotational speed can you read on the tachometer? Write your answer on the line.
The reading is 3500 rpm
